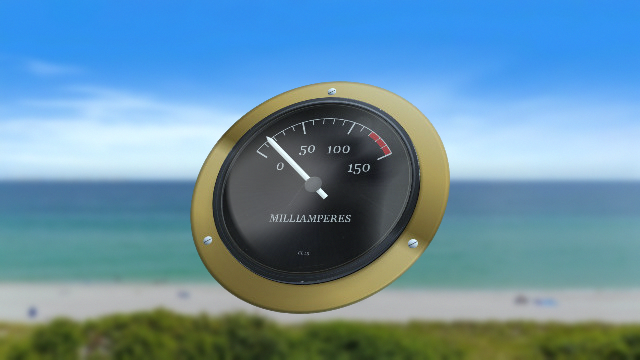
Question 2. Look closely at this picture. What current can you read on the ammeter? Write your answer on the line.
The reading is 15 mA
